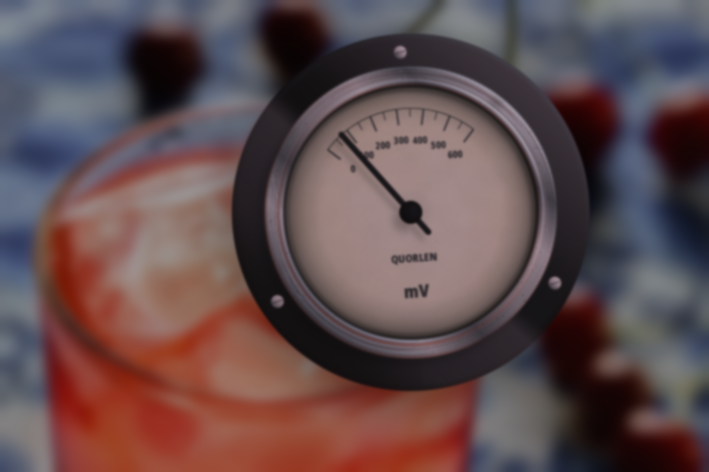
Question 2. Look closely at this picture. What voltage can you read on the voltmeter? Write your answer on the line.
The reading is 75 mV
